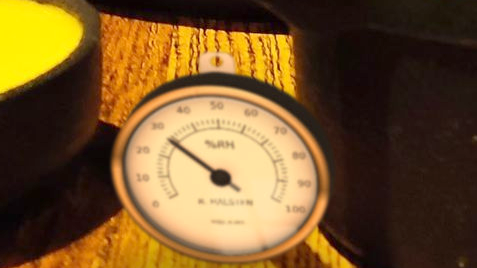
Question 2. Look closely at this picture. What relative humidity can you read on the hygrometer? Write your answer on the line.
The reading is 30 %
